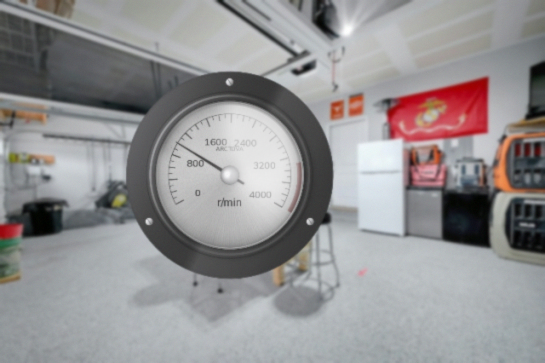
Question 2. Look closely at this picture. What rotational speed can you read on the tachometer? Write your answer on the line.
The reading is 1000 rpm
